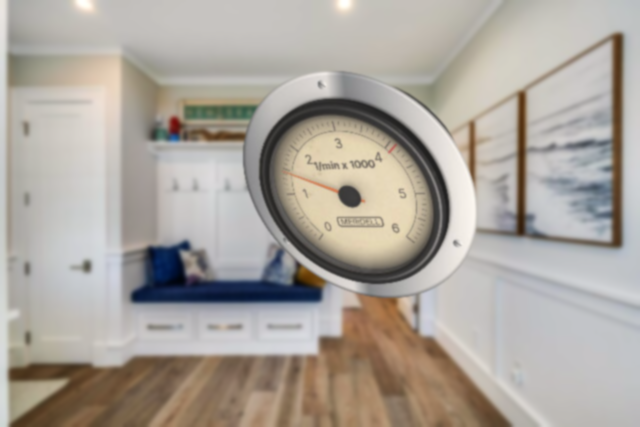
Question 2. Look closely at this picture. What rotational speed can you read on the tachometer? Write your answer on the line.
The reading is 1500 rpm
